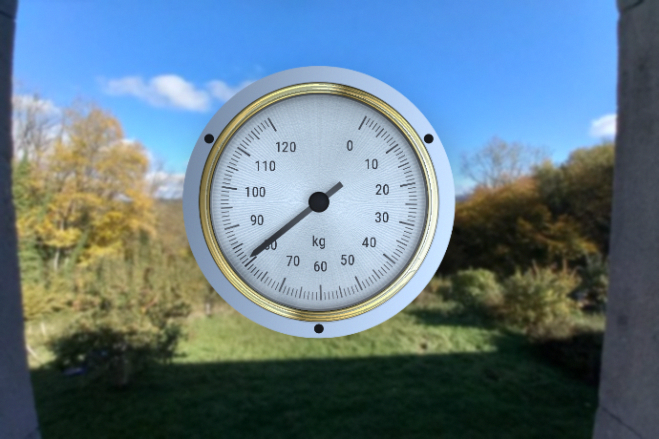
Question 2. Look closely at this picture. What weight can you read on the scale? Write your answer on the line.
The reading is 81 kg
